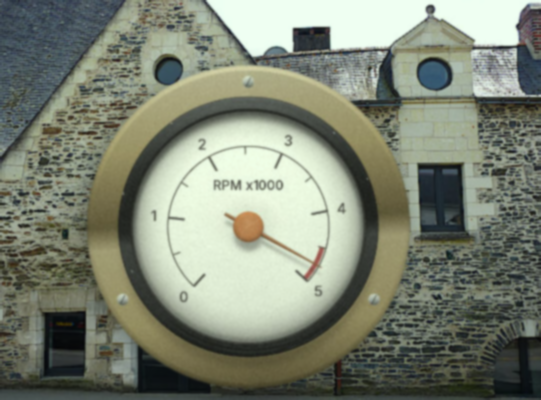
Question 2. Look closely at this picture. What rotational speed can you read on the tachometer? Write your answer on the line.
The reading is 4750 rpm
